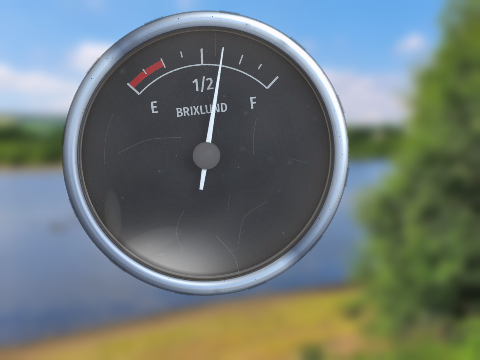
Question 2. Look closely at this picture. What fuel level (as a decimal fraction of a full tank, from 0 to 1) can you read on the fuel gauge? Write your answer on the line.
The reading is 0.625
